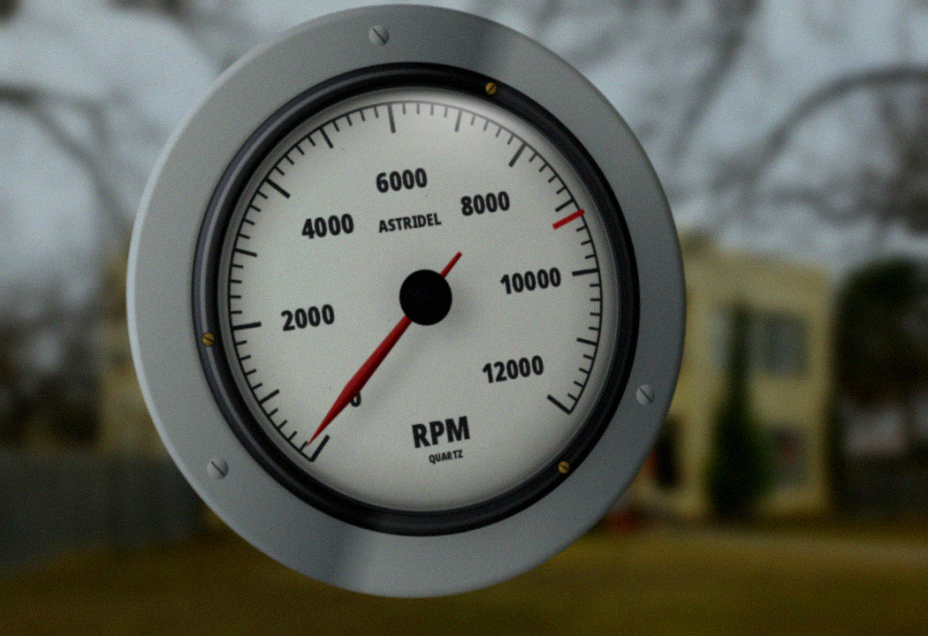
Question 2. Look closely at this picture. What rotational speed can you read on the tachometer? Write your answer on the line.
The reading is 200 rpm
